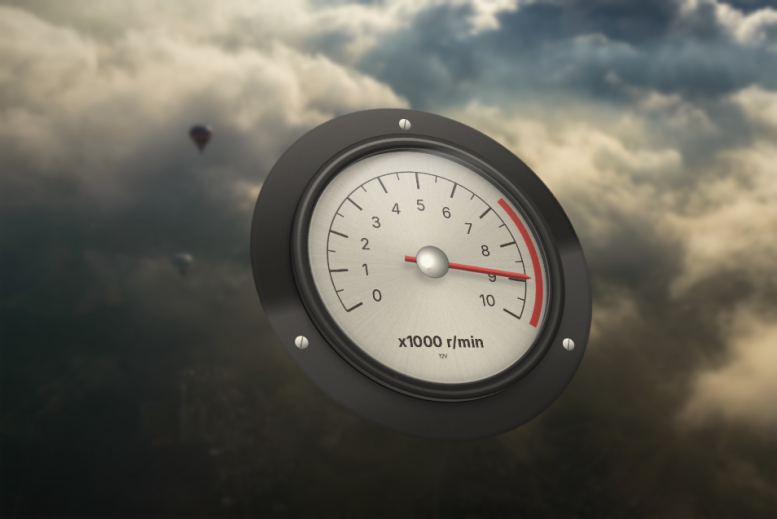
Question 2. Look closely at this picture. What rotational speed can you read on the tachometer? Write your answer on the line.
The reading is 9000 rpm
